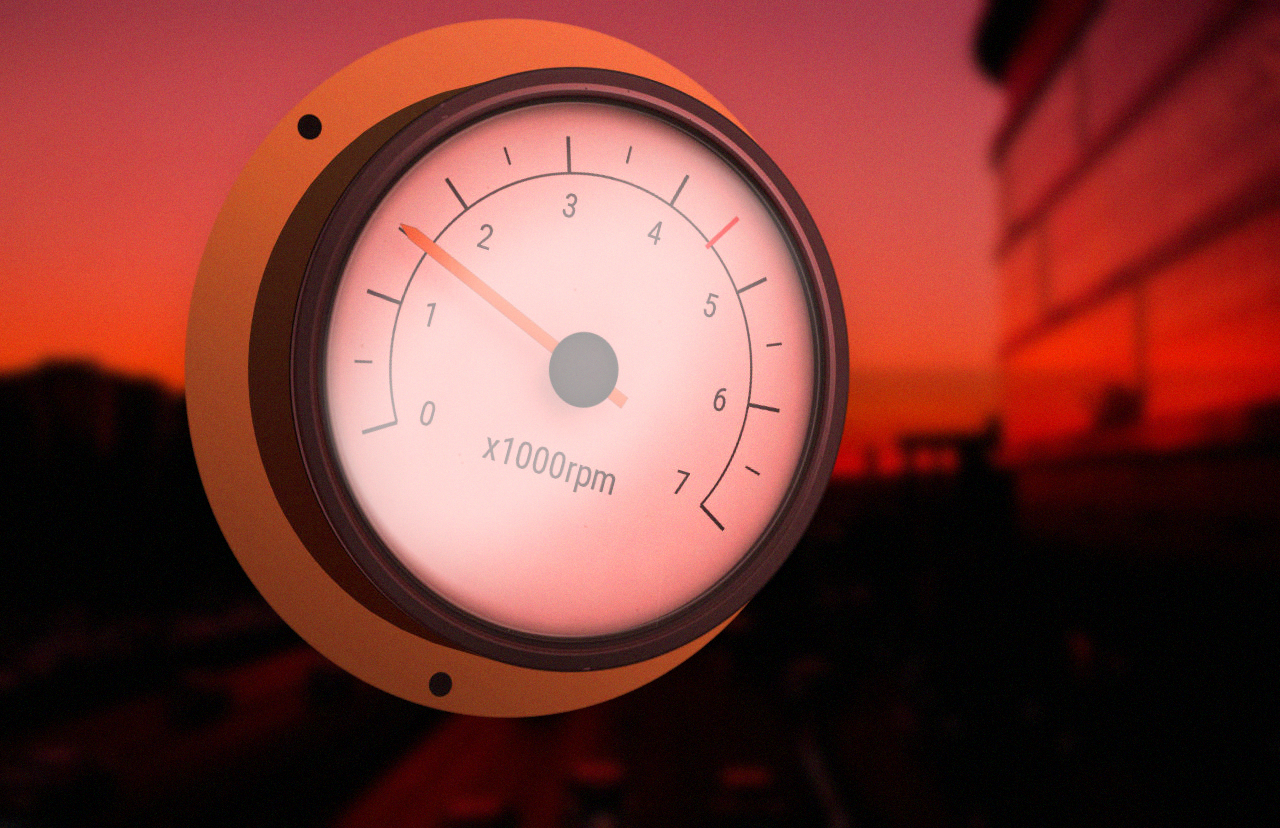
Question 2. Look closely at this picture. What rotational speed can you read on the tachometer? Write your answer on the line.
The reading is 1500 rpm
